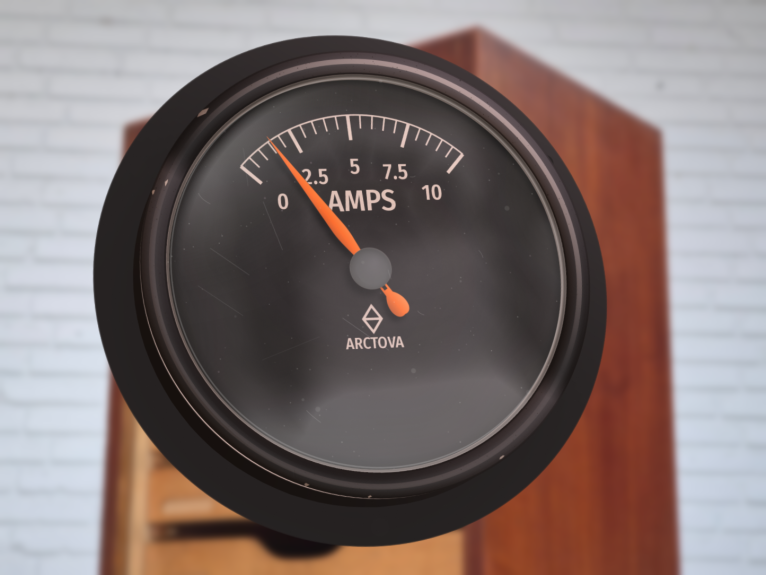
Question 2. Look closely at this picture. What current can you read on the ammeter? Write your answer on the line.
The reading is 1.5 A
